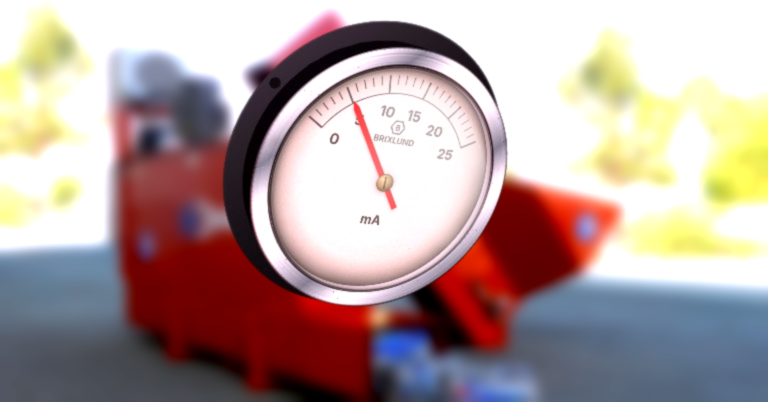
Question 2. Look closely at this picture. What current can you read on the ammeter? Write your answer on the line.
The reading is 5 mA
